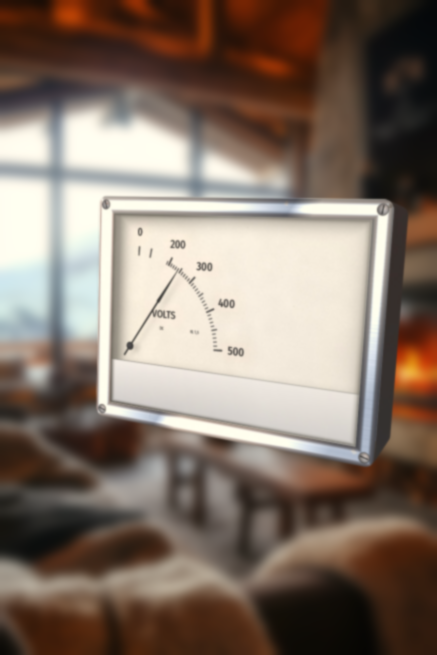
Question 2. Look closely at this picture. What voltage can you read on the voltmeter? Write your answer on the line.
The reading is 250 V
